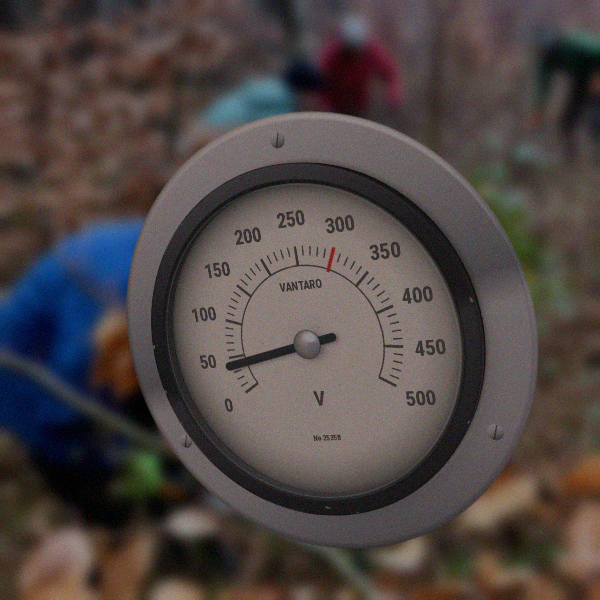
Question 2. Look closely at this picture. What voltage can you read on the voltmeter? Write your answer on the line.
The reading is 40 V
